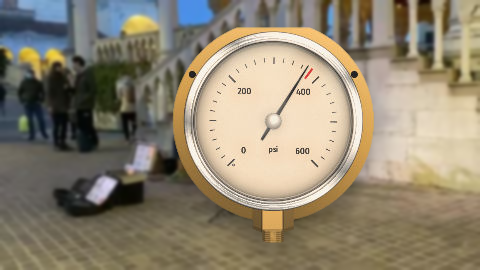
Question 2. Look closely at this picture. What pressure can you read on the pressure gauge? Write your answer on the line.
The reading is 370 psi
